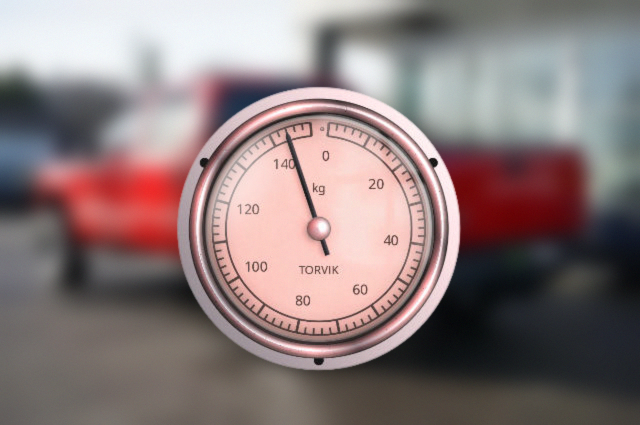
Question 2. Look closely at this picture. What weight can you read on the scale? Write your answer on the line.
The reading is 144 kg
